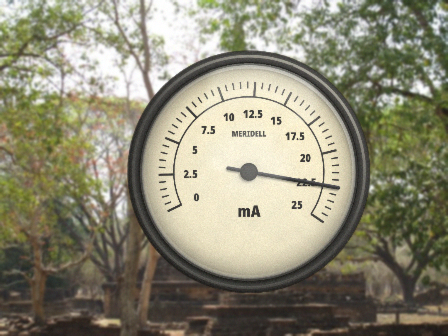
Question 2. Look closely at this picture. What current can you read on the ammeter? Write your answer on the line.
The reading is 22.5 mA
